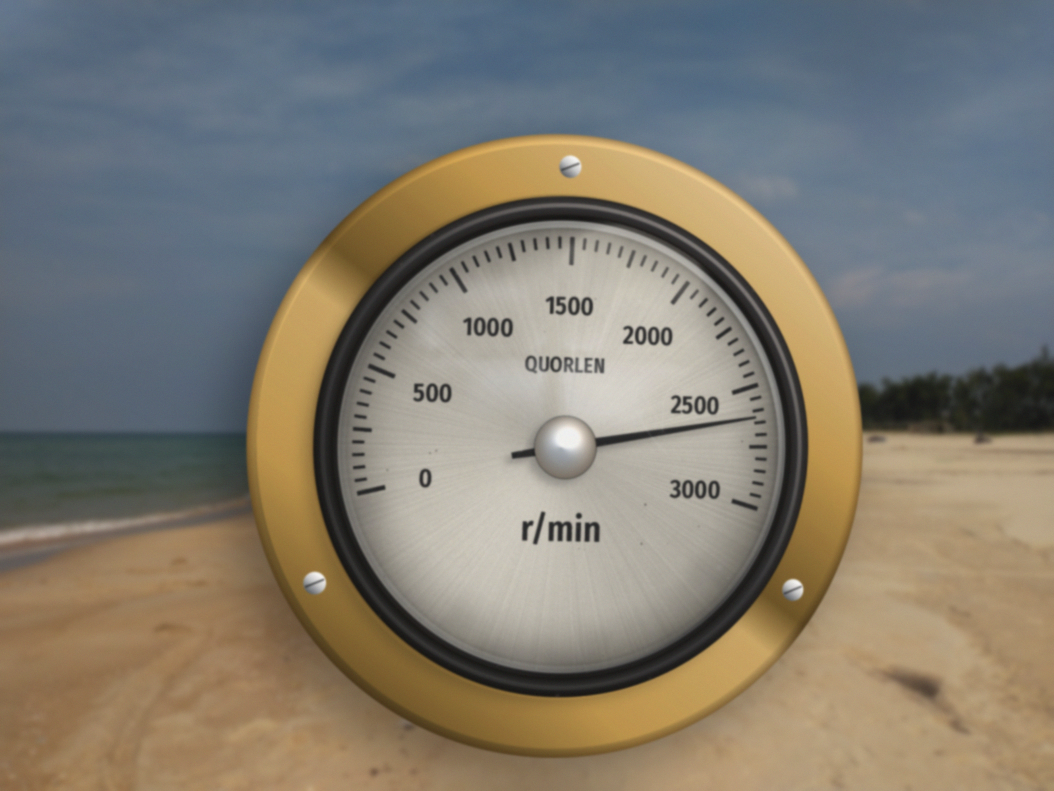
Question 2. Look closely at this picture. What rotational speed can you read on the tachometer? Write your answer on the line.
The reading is 2625 rpm
